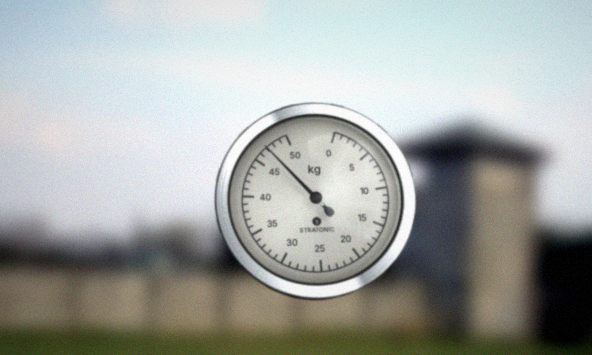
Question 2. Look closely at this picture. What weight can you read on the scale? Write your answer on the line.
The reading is 47 kg
